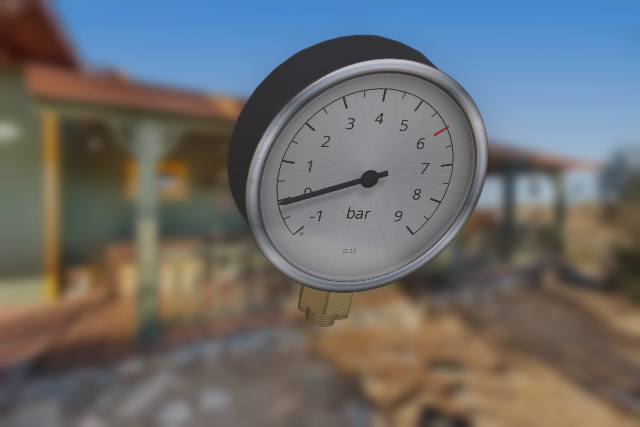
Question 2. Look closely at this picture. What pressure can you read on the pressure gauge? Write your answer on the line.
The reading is 0 bar
